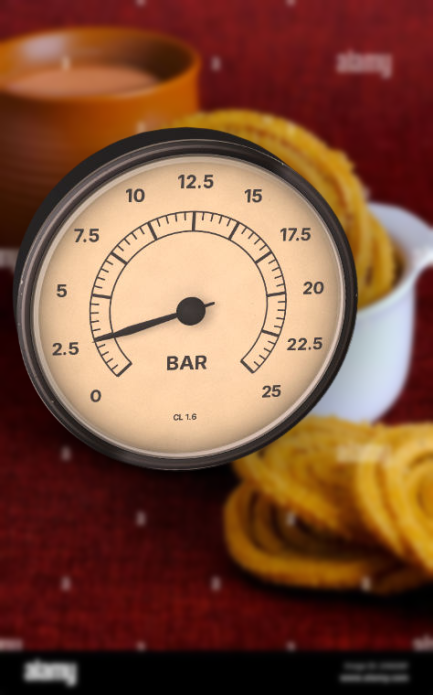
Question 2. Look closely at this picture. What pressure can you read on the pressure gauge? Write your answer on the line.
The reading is 2.5 bar
